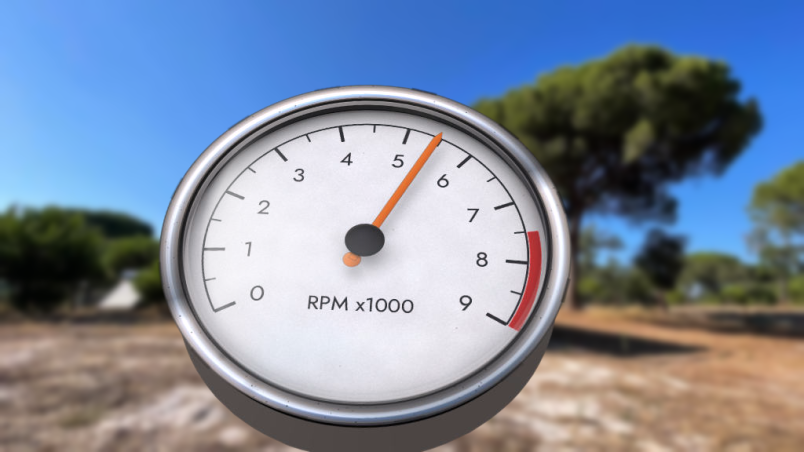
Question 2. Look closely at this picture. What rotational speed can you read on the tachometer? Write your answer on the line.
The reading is 5500 rpm
